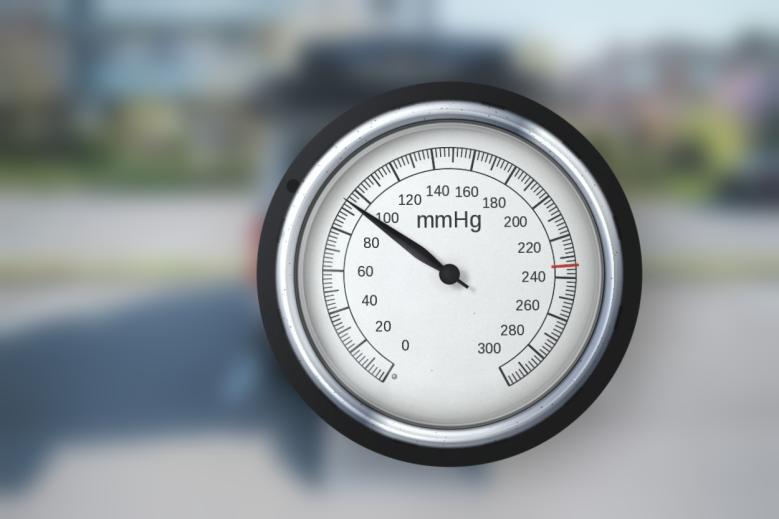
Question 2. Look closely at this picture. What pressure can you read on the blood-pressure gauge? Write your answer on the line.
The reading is 94 mmHg
